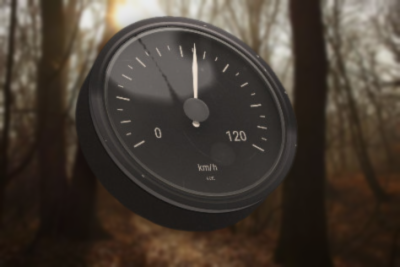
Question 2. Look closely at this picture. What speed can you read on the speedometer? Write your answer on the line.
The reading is 65 km/h
